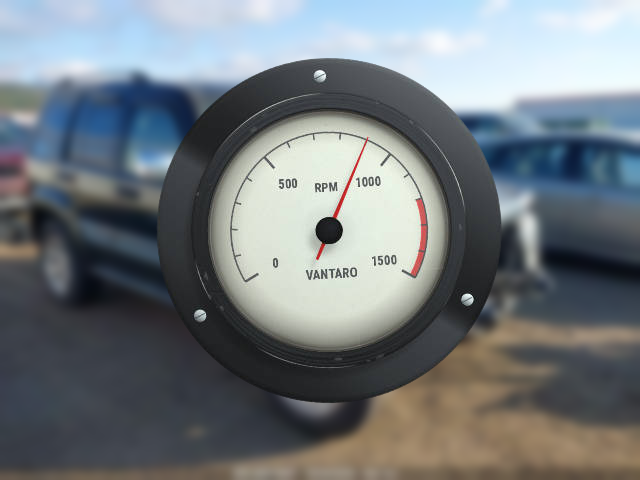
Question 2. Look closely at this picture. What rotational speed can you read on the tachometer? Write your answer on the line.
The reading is 900 rpm
